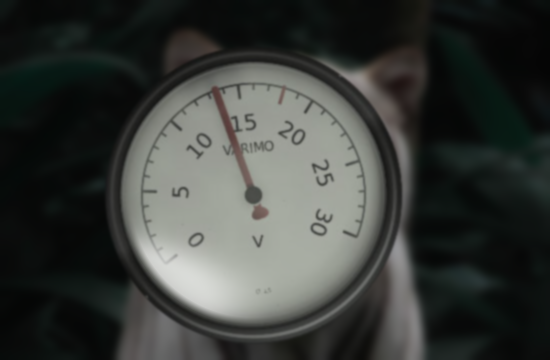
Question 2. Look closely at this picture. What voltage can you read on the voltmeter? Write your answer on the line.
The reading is 13.5 V
